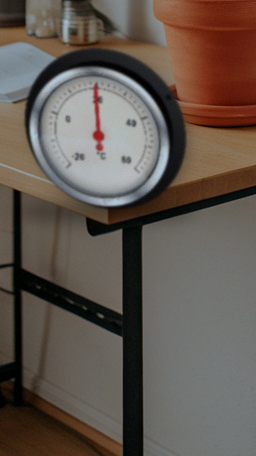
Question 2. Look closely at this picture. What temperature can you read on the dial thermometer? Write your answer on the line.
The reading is 20 °C
